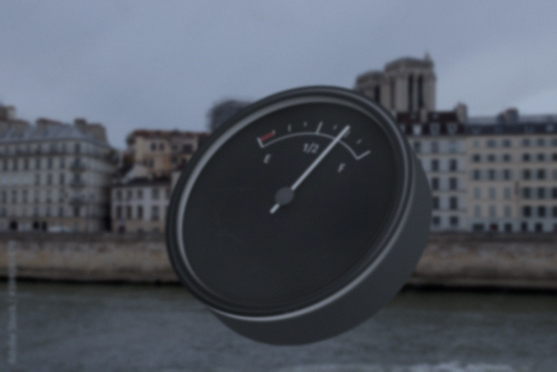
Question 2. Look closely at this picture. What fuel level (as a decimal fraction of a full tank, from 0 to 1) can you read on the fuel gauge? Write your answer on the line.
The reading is 0.75
